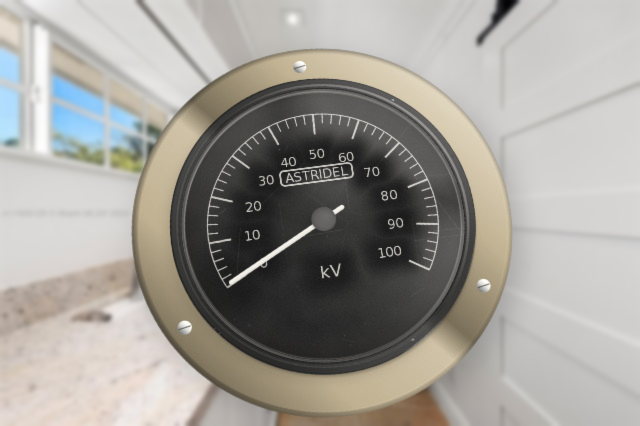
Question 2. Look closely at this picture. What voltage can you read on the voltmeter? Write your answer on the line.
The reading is 0 kV
